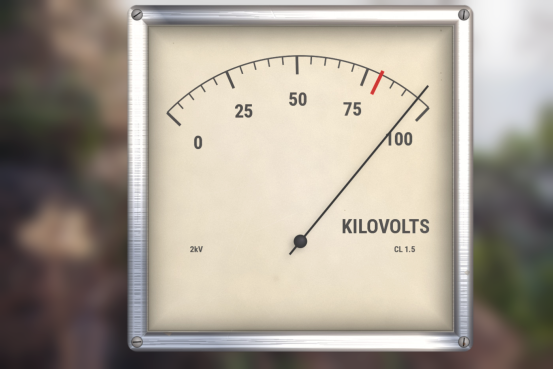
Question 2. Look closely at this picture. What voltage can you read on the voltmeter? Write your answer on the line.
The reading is 95 kV
